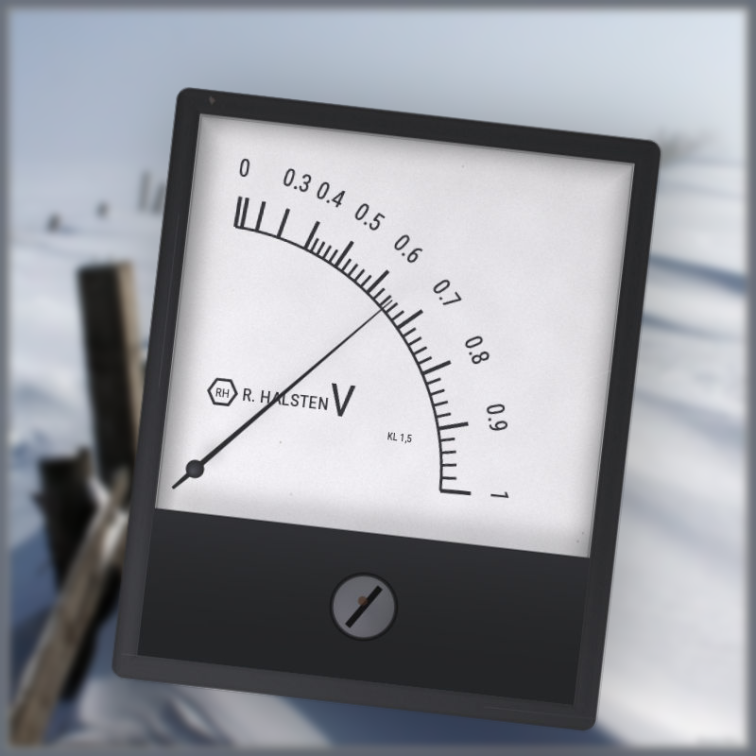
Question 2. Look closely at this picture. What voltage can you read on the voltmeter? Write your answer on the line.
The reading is 0.65 V
